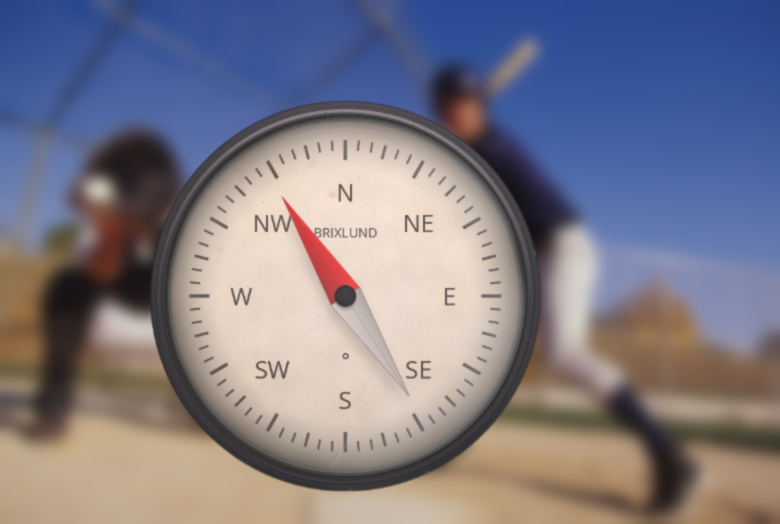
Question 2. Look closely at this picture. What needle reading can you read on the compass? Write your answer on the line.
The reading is 327.5 °
